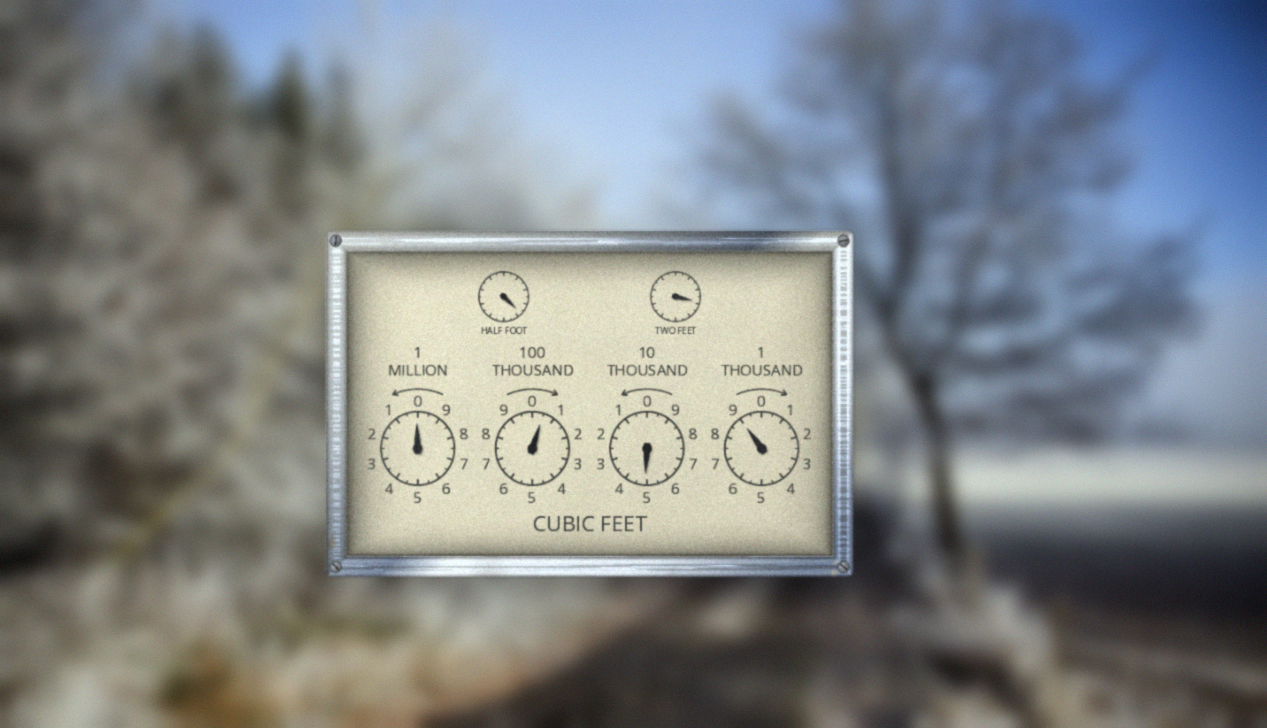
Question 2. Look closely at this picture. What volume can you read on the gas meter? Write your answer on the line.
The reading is 4900 ft³
